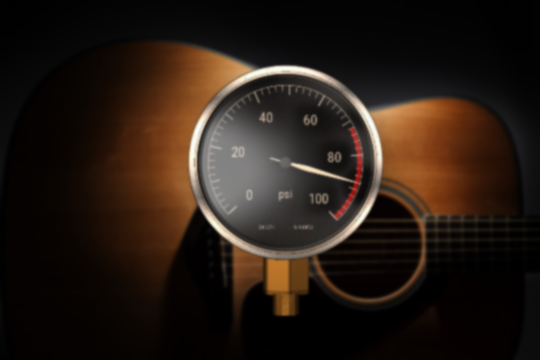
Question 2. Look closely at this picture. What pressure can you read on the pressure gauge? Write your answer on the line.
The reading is 88 psi
